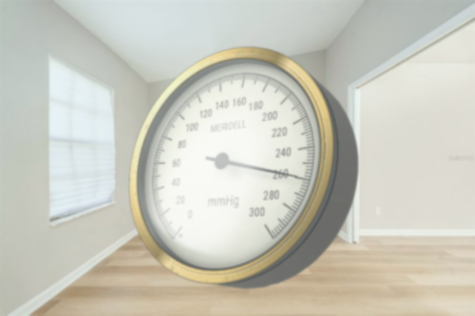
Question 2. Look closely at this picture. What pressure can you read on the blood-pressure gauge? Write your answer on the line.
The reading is 260 mmHg
